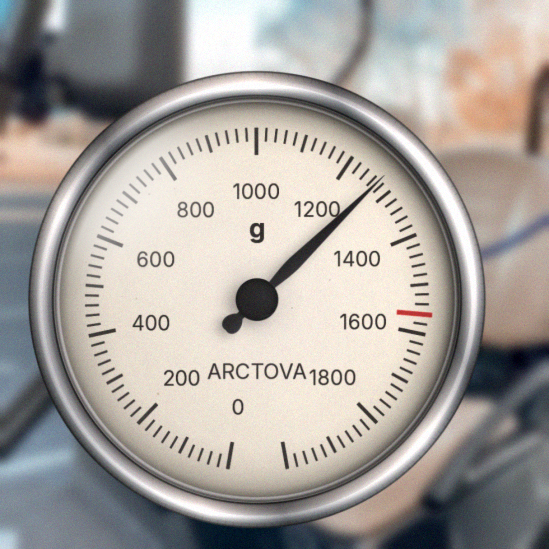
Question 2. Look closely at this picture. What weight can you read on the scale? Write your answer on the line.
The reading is 1270 g
